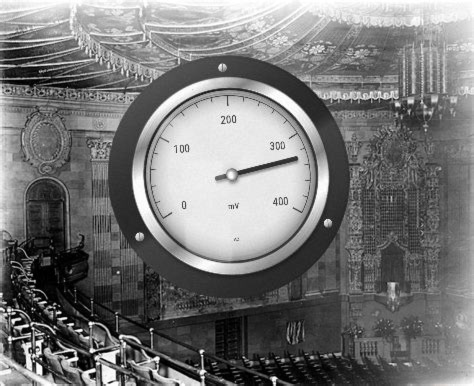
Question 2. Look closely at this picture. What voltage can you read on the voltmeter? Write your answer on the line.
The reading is 330 mV
